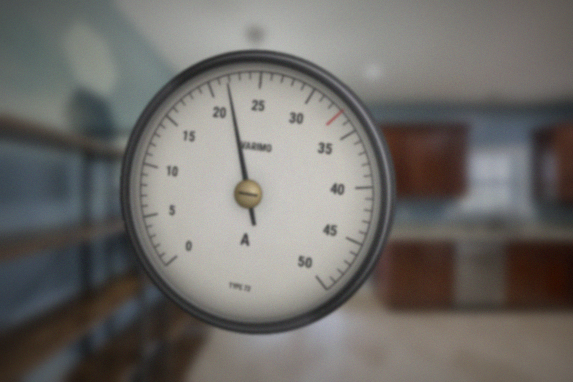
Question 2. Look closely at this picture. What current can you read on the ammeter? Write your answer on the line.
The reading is 22 A
